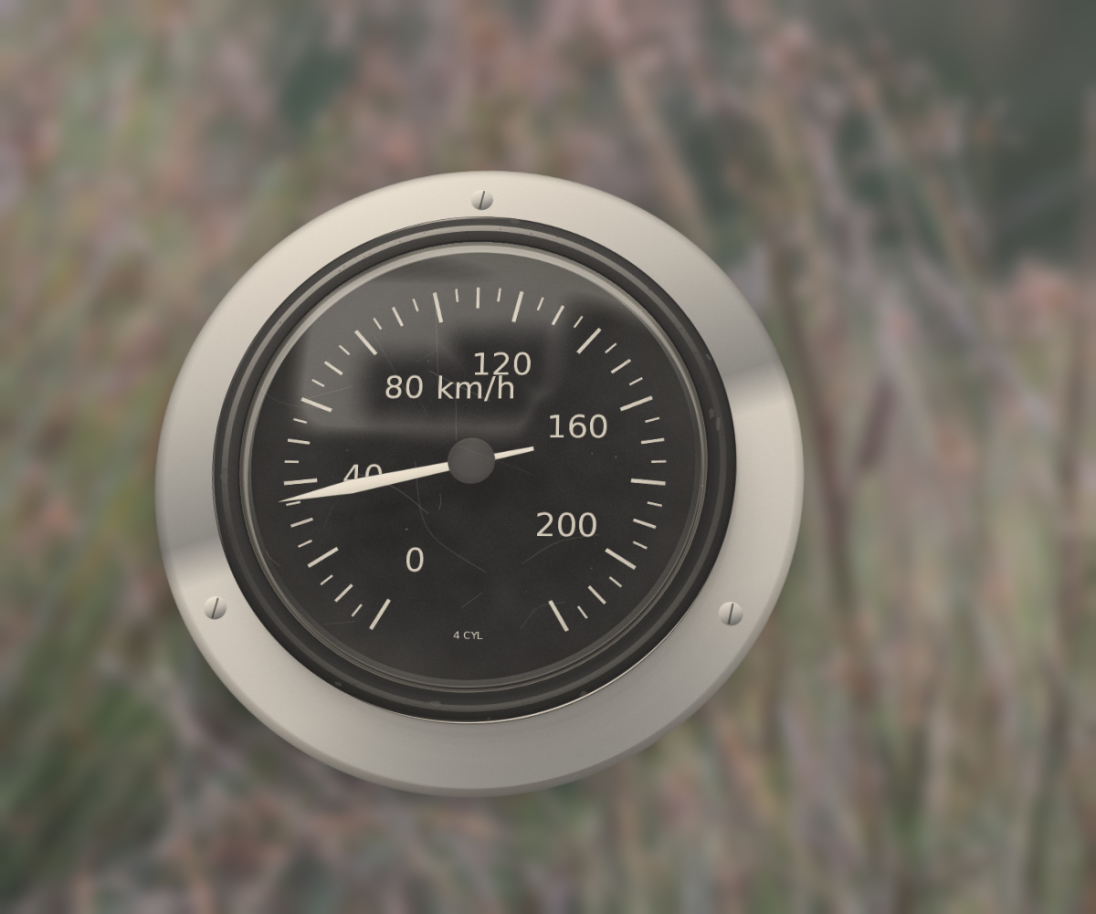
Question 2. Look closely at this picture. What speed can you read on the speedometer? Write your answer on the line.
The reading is 35 km/h
